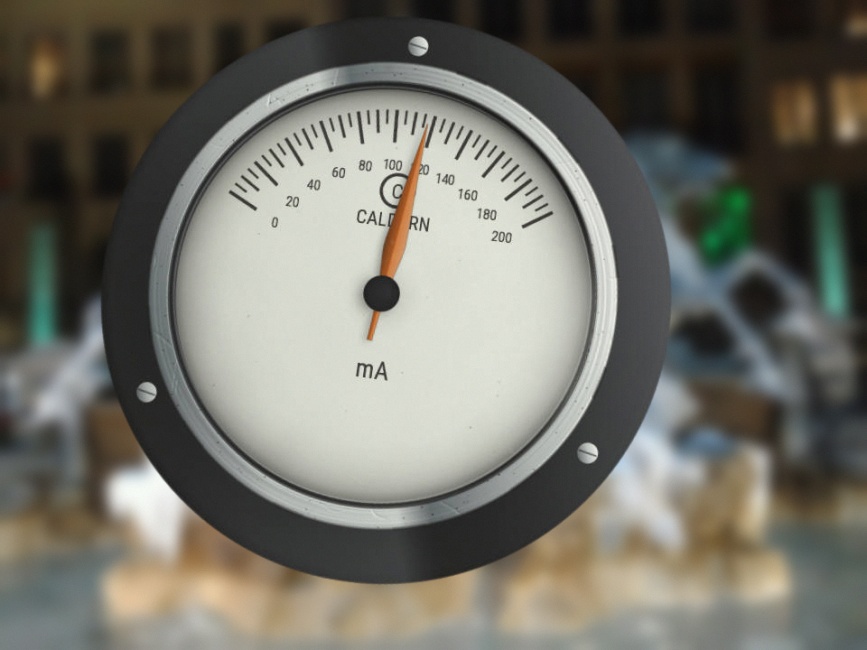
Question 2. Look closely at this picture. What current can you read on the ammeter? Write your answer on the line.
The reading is 117.5 mA
